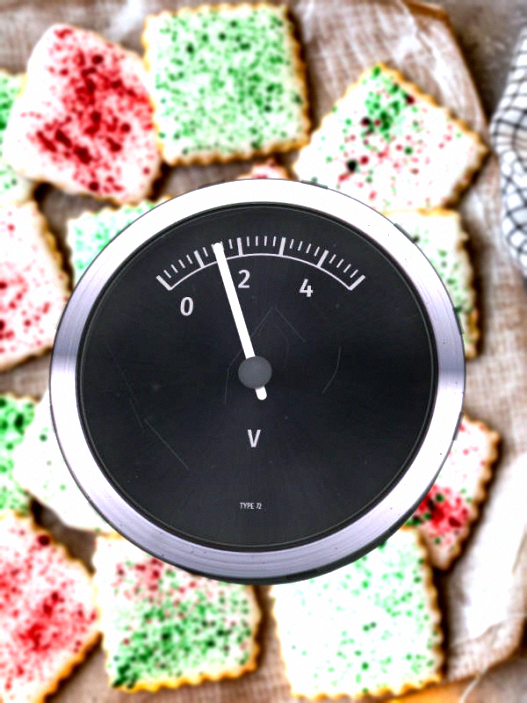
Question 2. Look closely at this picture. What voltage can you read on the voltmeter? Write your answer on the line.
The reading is 1.5 V
